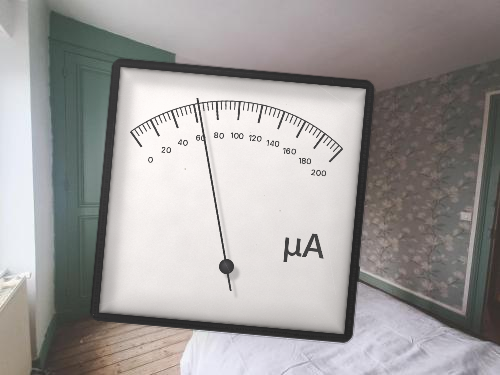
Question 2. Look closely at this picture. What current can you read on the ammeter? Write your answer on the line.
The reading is 64 µA
